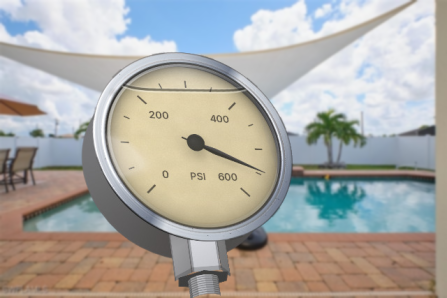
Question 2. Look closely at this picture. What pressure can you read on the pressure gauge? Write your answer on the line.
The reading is 550 psi
